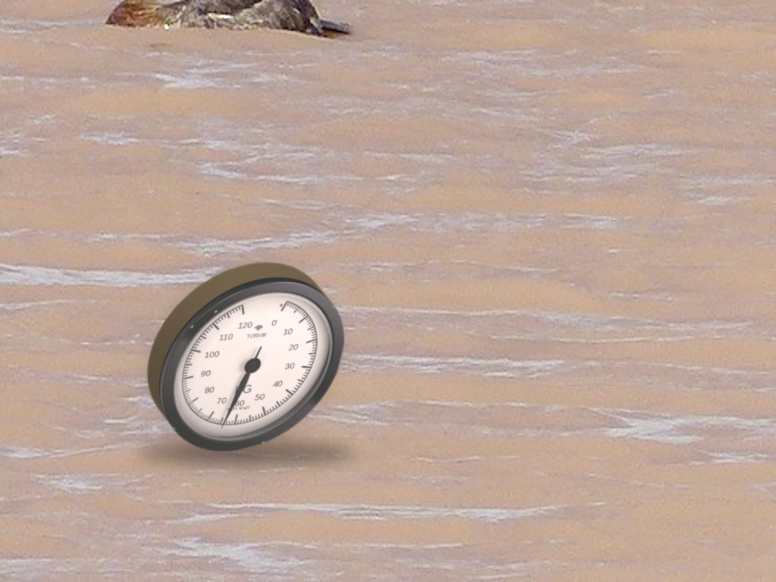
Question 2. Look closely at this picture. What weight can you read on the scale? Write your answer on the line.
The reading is 65 kg
